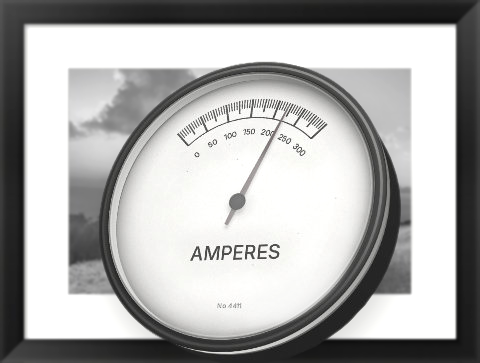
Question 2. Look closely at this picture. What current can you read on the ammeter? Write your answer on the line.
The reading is 225 A
